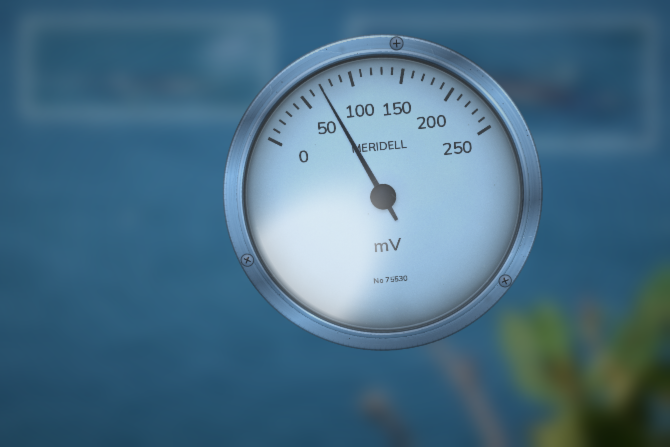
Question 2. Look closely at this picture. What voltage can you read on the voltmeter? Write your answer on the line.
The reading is 70 mV
